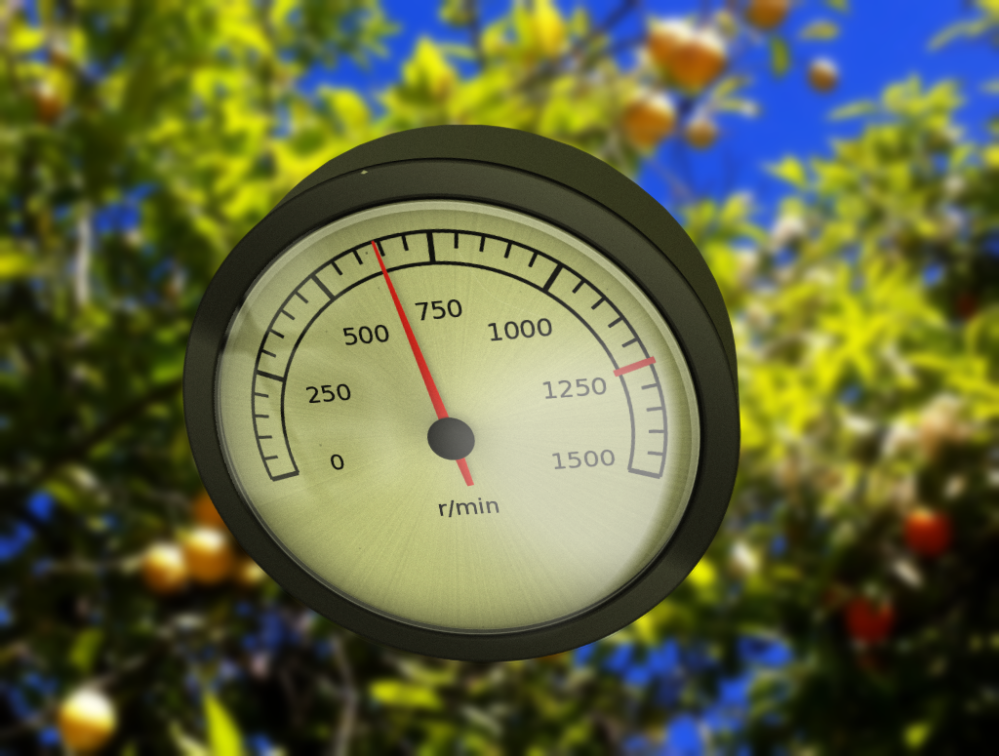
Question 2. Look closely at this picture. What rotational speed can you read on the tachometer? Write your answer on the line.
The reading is 650 rpm
